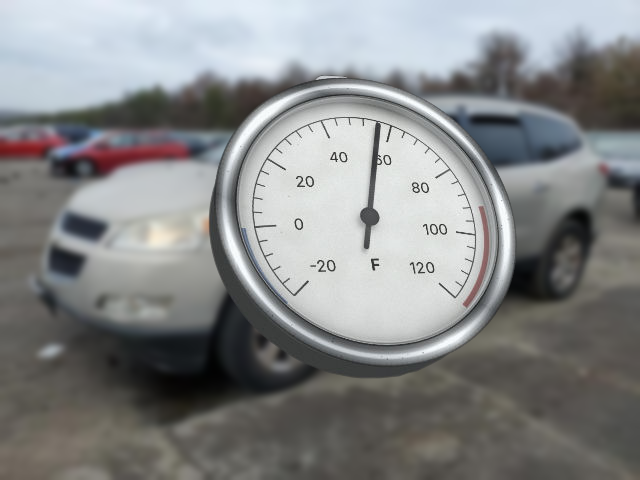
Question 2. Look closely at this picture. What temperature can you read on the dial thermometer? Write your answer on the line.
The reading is 56 °F
